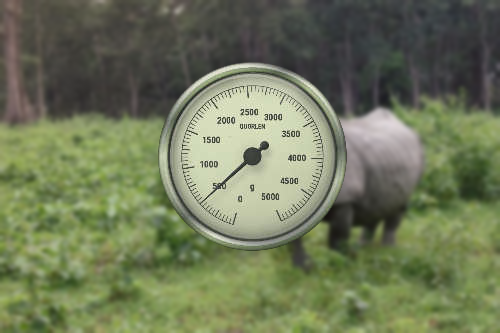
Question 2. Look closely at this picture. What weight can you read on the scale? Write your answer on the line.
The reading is 500 g
